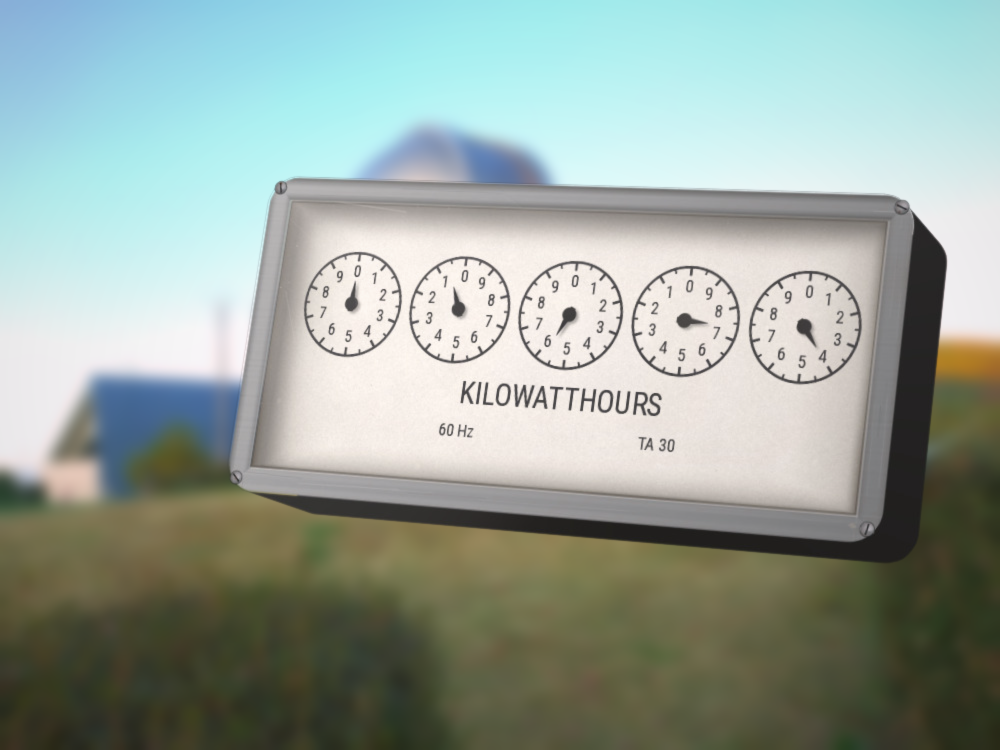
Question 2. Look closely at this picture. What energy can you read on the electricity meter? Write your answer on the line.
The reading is 574 kWh
